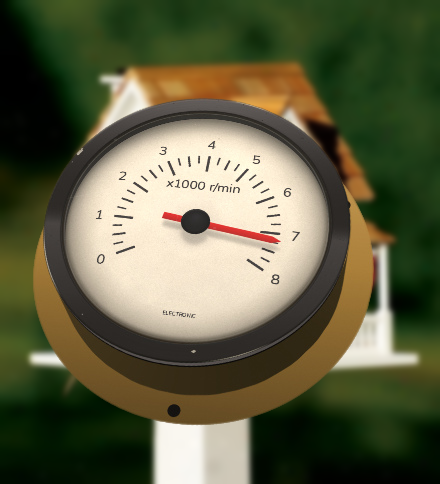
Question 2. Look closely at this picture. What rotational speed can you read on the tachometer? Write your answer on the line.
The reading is 7250 rpm
